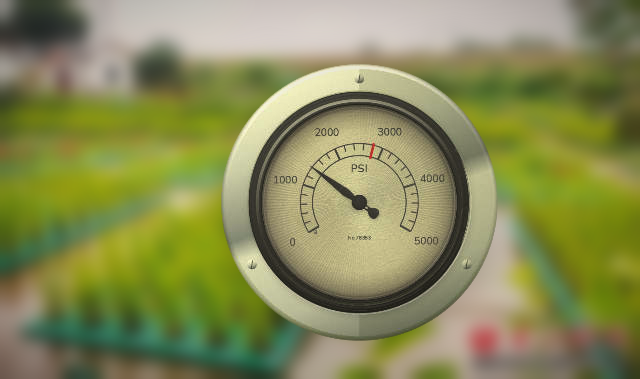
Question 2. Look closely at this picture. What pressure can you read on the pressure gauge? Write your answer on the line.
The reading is 1400 psi
